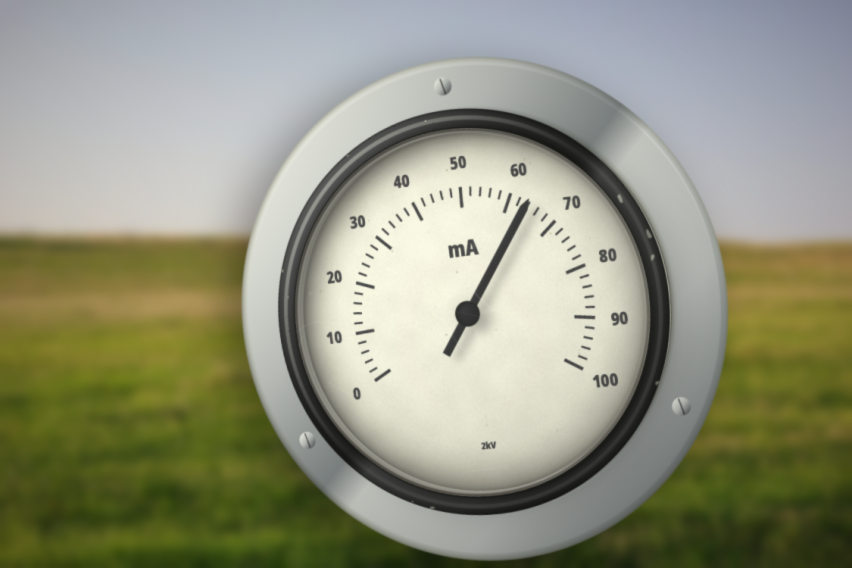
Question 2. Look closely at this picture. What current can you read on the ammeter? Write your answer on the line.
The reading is 64 mA
